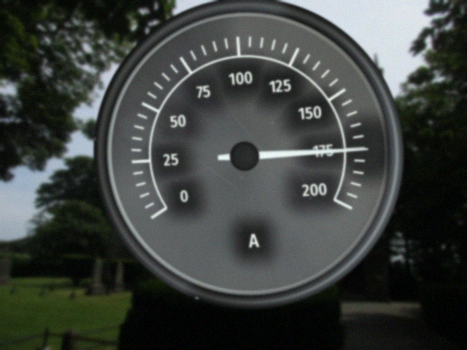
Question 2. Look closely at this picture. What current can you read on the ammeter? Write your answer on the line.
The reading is 175 A
